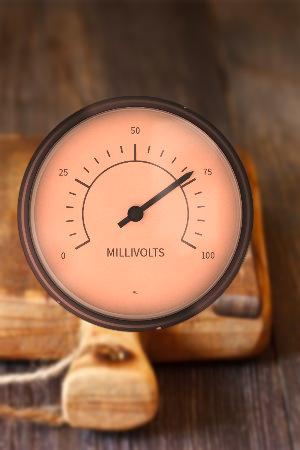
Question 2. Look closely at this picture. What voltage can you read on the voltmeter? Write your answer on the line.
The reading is 72.5 mV
